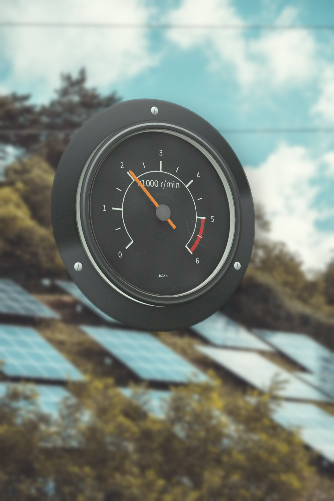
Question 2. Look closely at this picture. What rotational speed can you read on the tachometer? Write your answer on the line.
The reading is 2000 rpm
